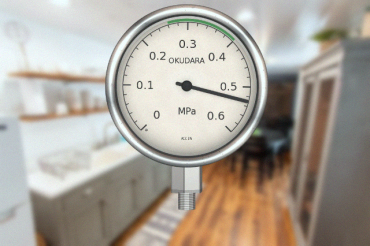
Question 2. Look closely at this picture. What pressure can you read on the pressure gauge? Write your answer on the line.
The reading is 0.53 MPa
